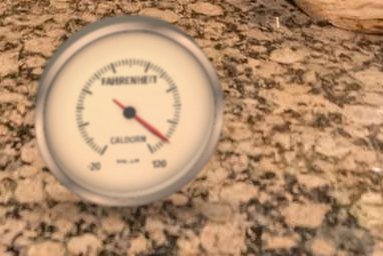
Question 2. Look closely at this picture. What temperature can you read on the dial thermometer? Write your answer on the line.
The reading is 110 °F
